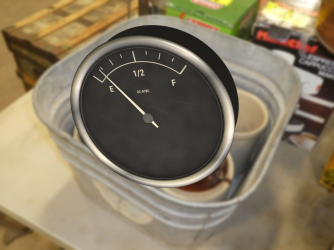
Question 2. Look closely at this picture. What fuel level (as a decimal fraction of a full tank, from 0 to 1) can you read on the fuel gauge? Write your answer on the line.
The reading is 0.125
